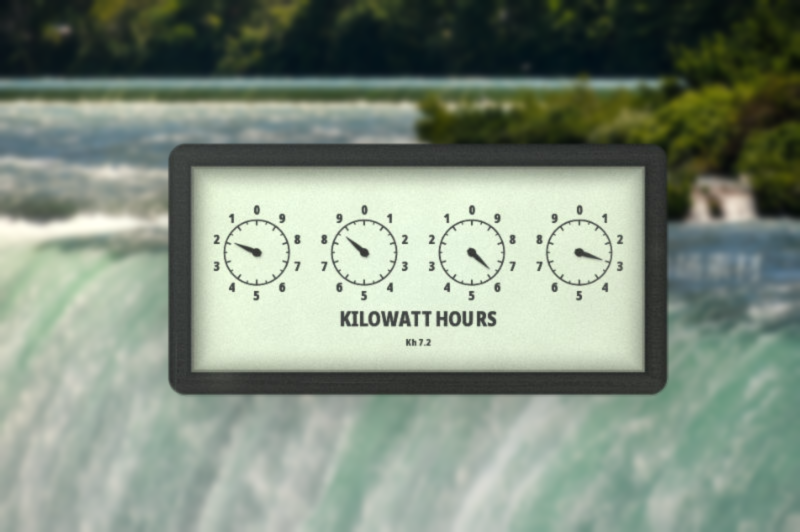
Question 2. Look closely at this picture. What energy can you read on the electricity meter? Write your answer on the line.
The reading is 1863 kWh
